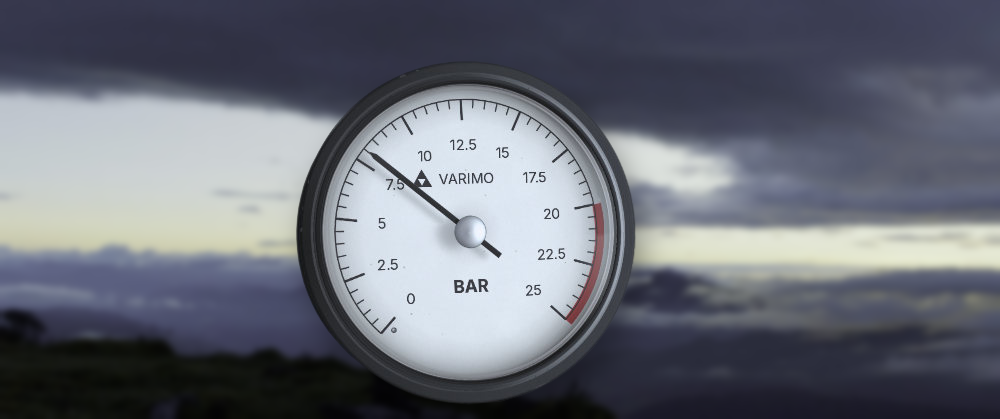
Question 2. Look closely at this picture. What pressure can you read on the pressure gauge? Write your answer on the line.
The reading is 8 bar
